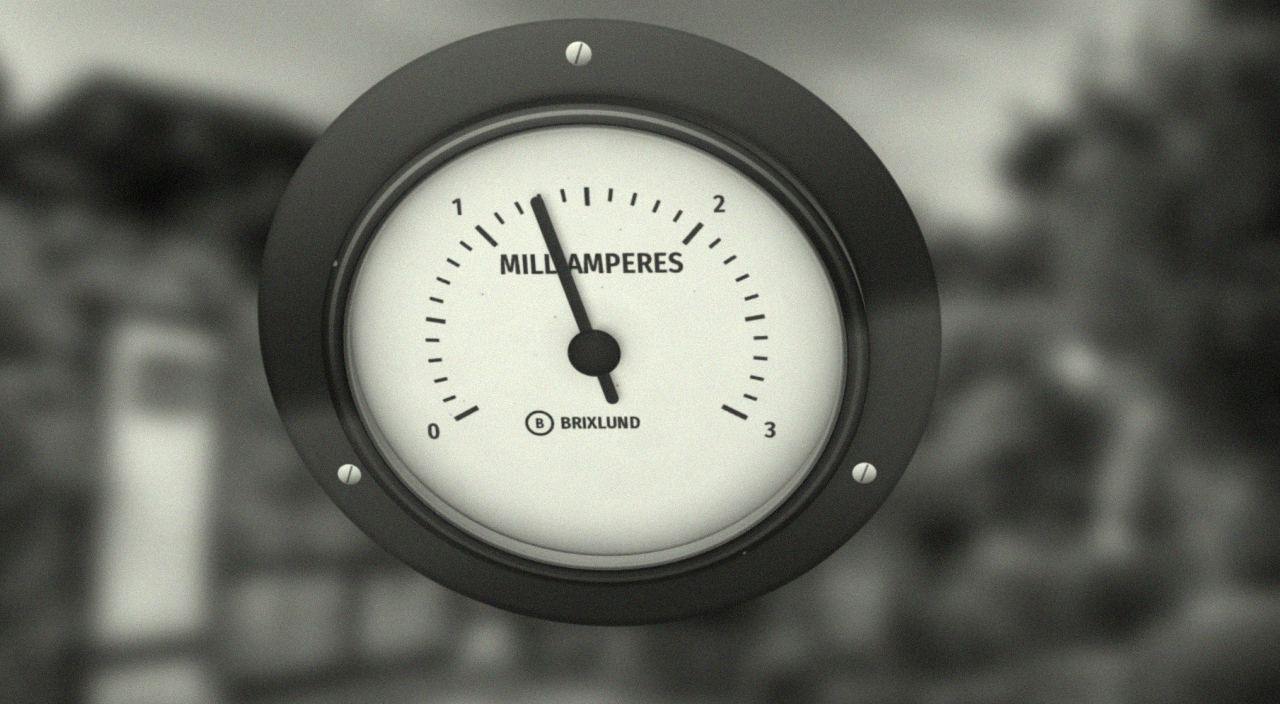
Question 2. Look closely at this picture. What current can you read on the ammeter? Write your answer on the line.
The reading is 1.3 mA
